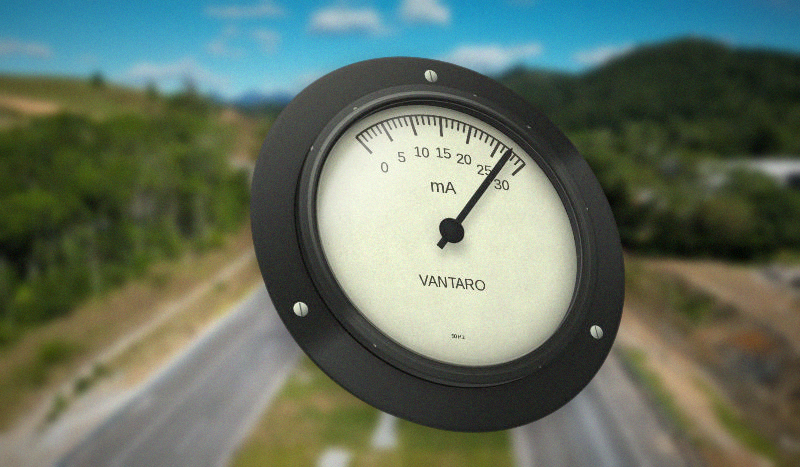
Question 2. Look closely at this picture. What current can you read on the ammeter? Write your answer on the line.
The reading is 27 mA
